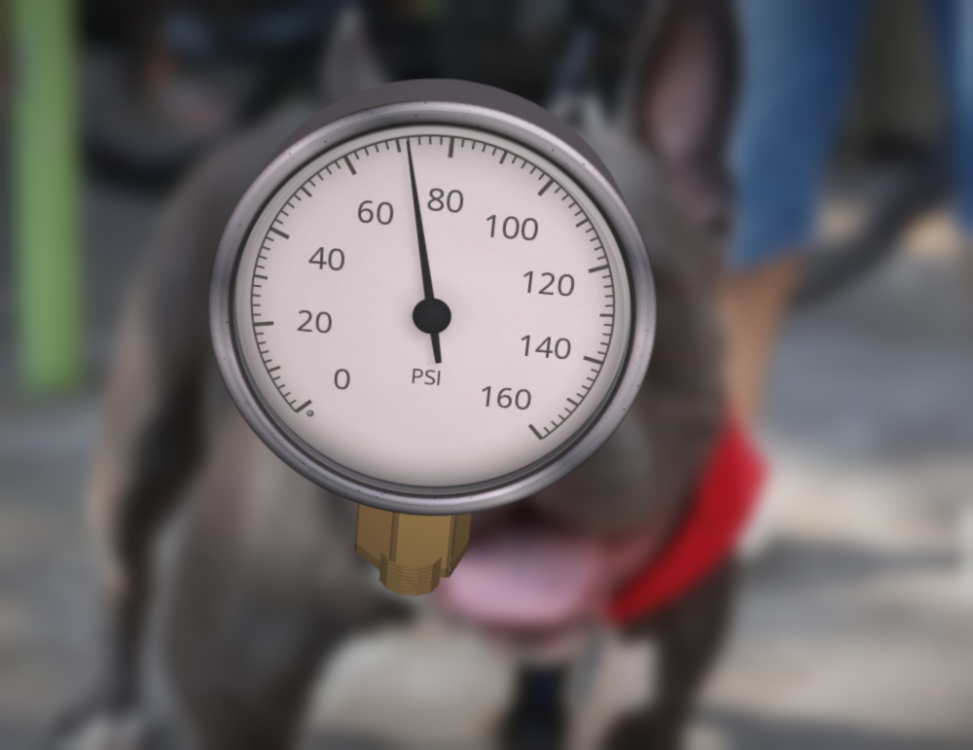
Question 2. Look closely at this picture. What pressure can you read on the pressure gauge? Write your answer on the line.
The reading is 72 psi
